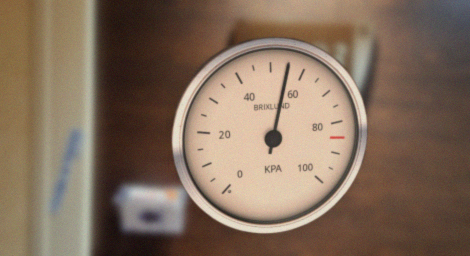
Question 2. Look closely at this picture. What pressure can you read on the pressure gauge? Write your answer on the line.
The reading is 55 kPa
